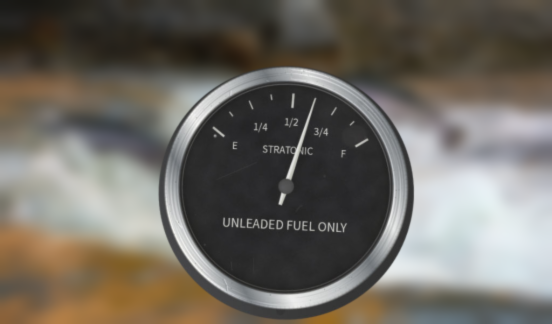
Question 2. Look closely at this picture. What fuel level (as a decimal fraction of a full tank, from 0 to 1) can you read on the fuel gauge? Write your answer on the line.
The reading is 0.625
